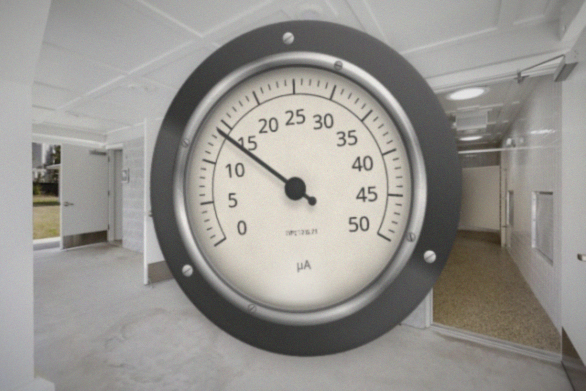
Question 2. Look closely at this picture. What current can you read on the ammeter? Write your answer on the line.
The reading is 14 µA
